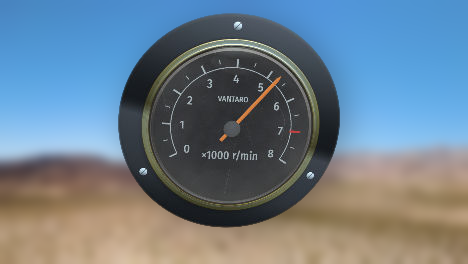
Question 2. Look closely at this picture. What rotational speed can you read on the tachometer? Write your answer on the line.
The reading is 5250 rpm
